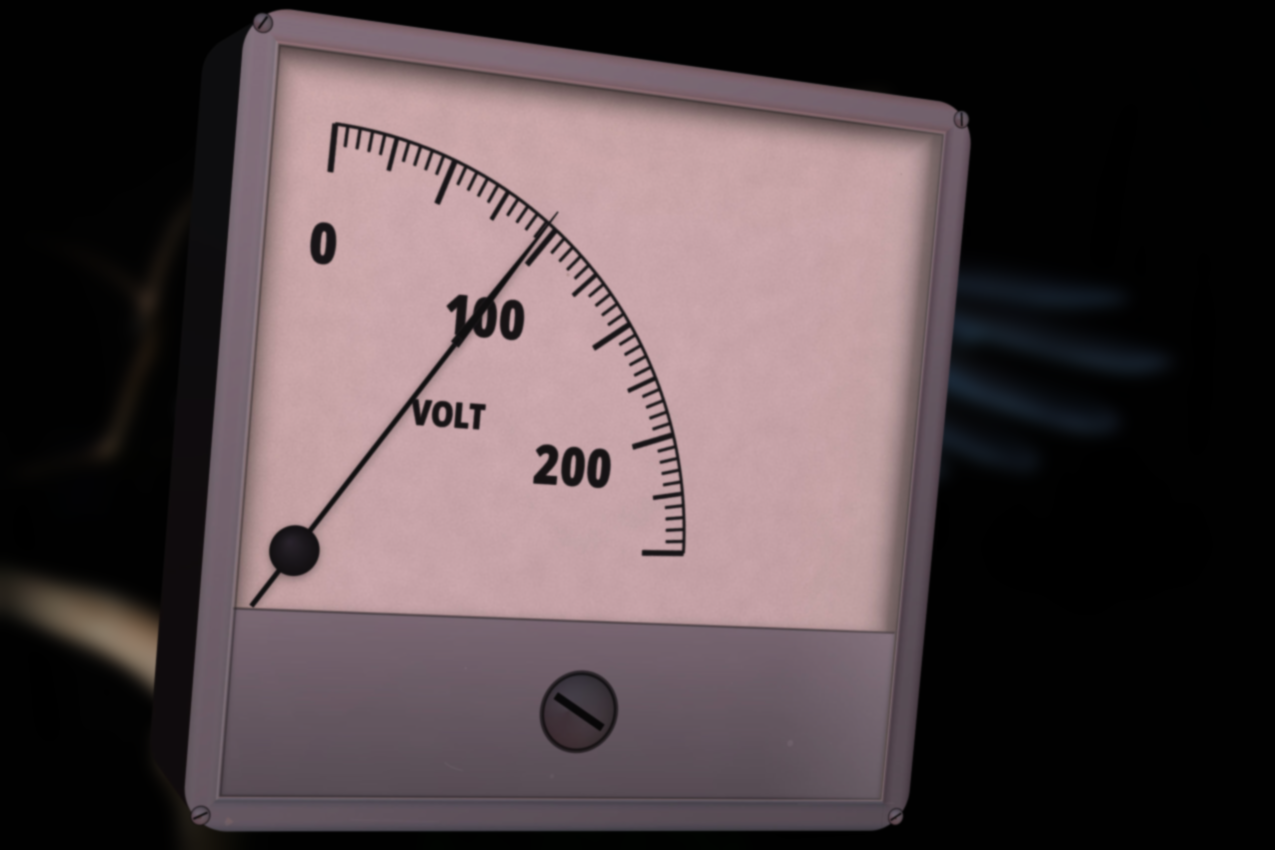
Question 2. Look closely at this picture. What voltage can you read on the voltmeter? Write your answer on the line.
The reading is 95 V
